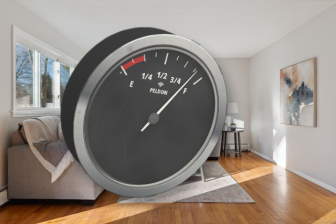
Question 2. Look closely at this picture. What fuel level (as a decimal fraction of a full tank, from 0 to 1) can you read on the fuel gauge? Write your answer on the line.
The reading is 0.875
